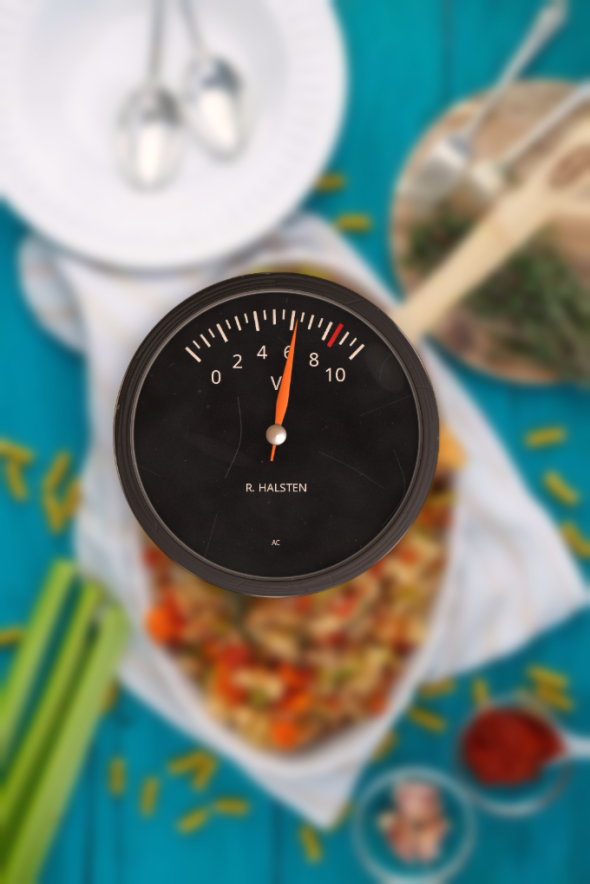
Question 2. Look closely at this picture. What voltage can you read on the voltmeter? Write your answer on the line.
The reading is 6.25 V
